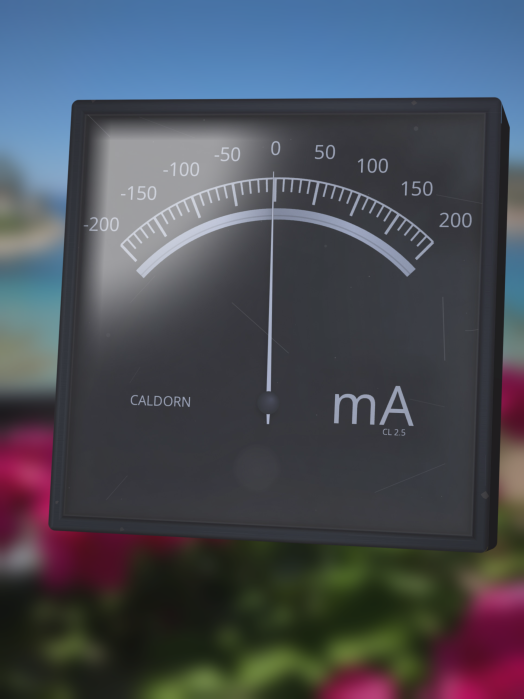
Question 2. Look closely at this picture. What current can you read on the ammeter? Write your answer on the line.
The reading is 0 mA
